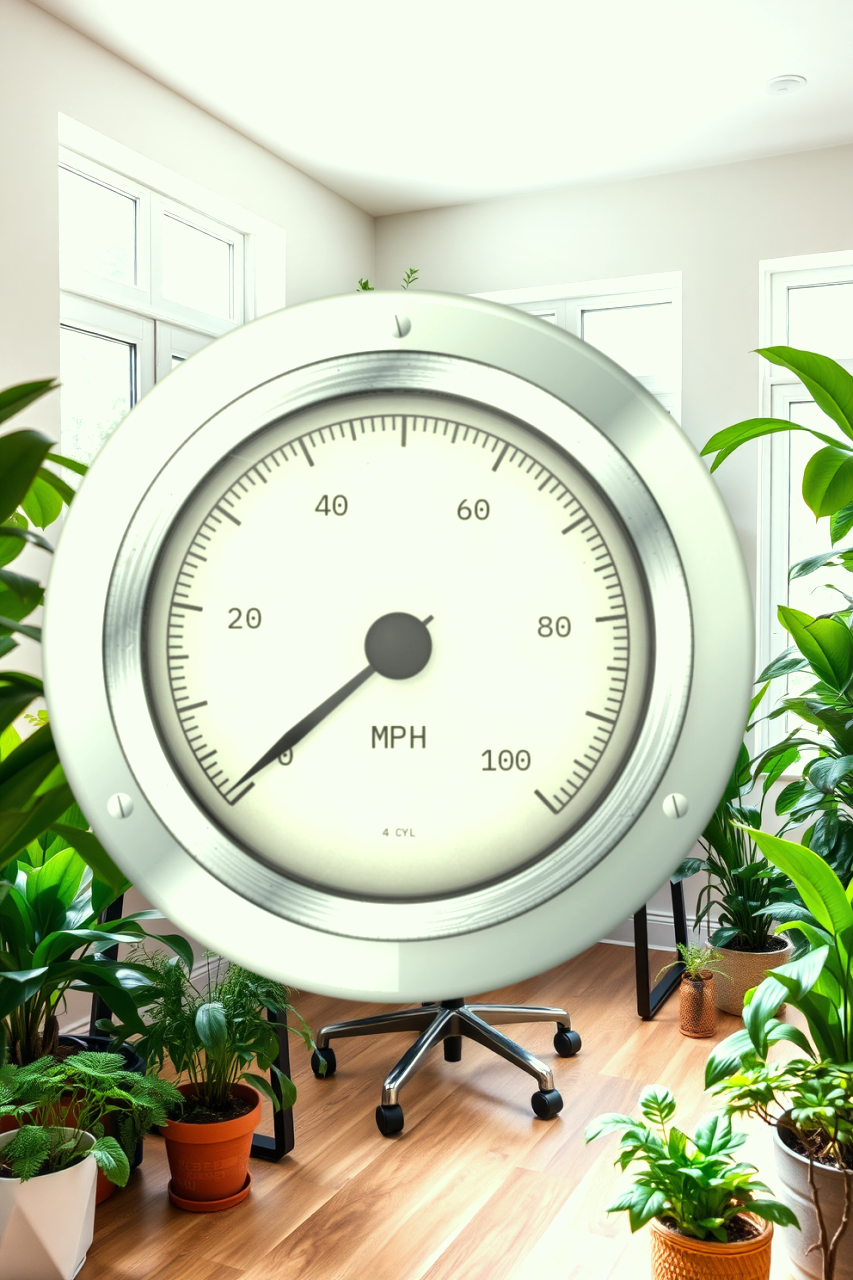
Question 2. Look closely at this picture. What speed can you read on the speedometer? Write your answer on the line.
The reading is 1 mph
